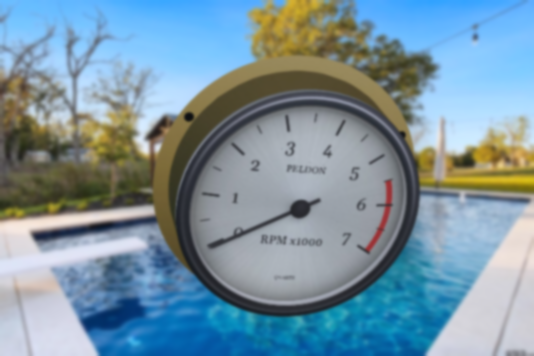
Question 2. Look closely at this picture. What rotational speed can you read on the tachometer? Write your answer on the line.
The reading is 0 rpm
